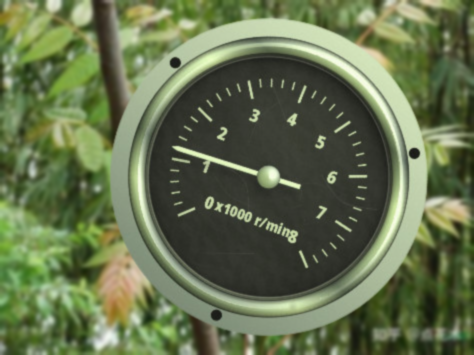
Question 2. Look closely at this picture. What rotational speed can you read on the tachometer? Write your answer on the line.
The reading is 1200 rpm
